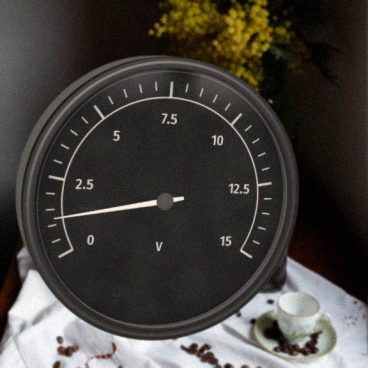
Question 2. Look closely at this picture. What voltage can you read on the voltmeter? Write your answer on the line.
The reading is 1.25 V
